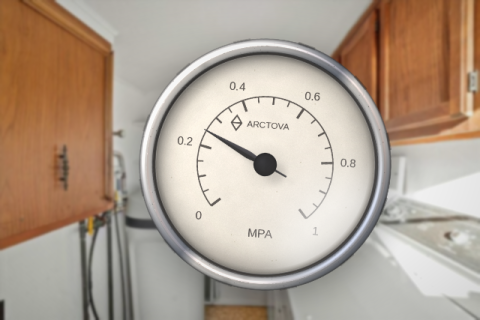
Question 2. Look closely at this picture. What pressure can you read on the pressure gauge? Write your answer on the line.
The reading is 0.25 MPa
